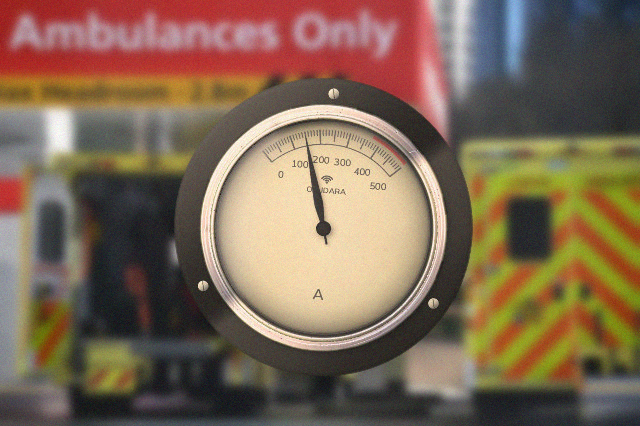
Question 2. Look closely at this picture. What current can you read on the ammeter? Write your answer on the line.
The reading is 150 A
